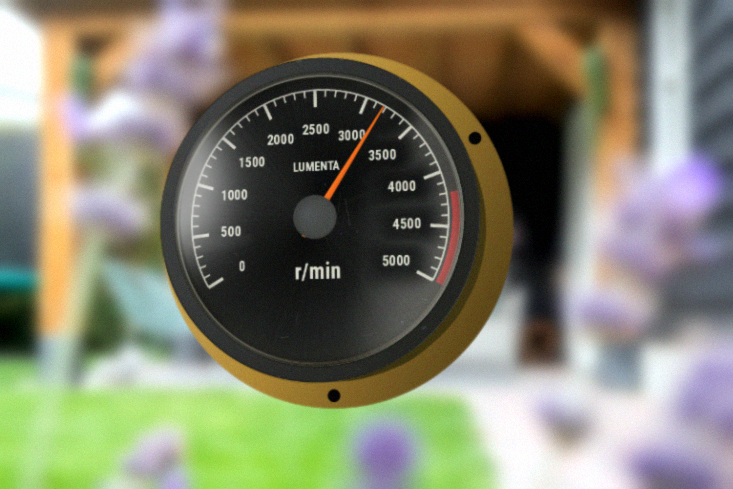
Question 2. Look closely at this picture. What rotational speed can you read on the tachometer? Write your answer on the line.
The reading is 3200 rpm
